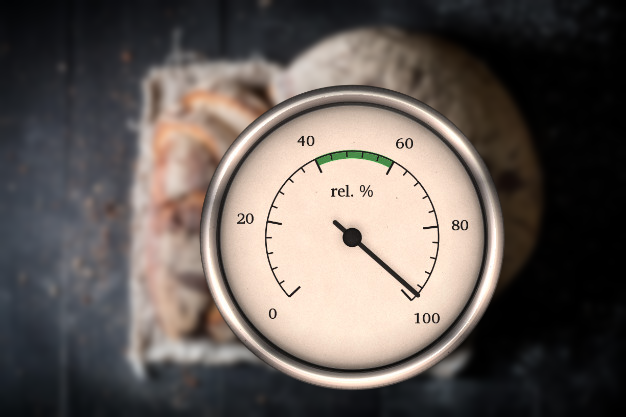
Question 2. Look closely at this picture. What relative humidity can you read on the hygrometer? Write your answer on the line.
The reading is 98 %
